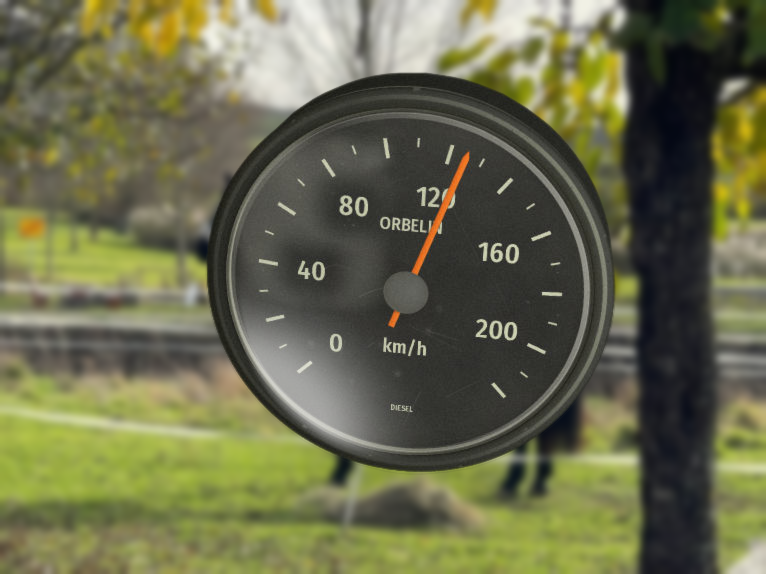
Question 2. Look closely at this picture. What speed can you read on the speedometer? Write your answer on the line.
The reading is 125 km/h
